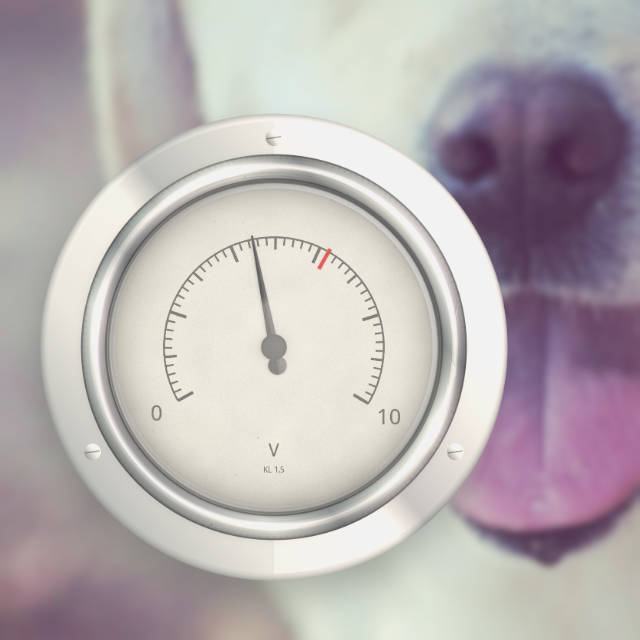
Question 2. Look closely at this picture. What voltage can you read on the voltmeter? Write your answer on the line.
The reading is 4.5 V
